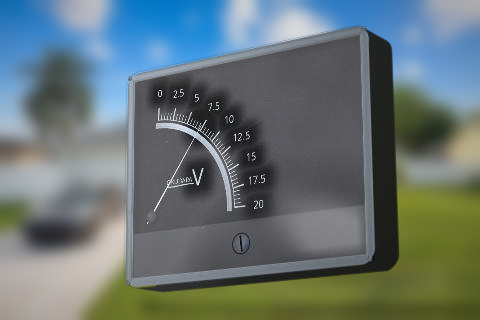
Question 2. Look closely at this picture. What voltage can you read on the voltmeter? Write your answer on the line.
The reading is 7.5 V
